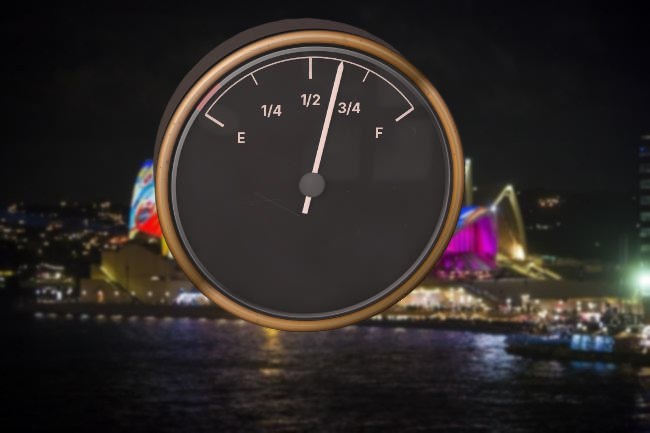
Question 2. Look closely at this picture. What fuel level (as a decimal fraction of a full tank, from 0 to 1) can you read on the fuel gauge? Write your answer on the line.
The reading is 0.625
